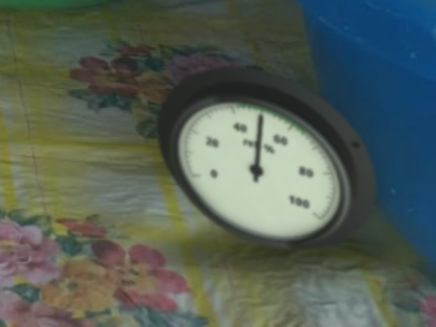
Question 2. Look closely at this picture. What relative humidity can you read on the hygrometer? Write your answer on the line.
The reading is 50 %
